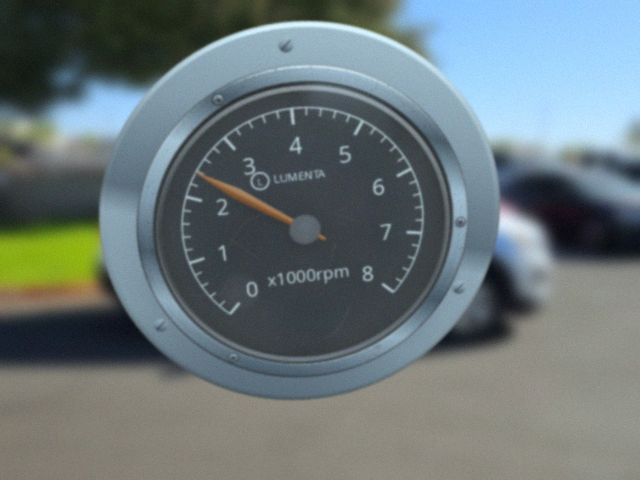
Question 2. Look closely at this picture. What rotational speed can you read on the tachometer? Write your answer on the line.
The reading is 2400 rpm
